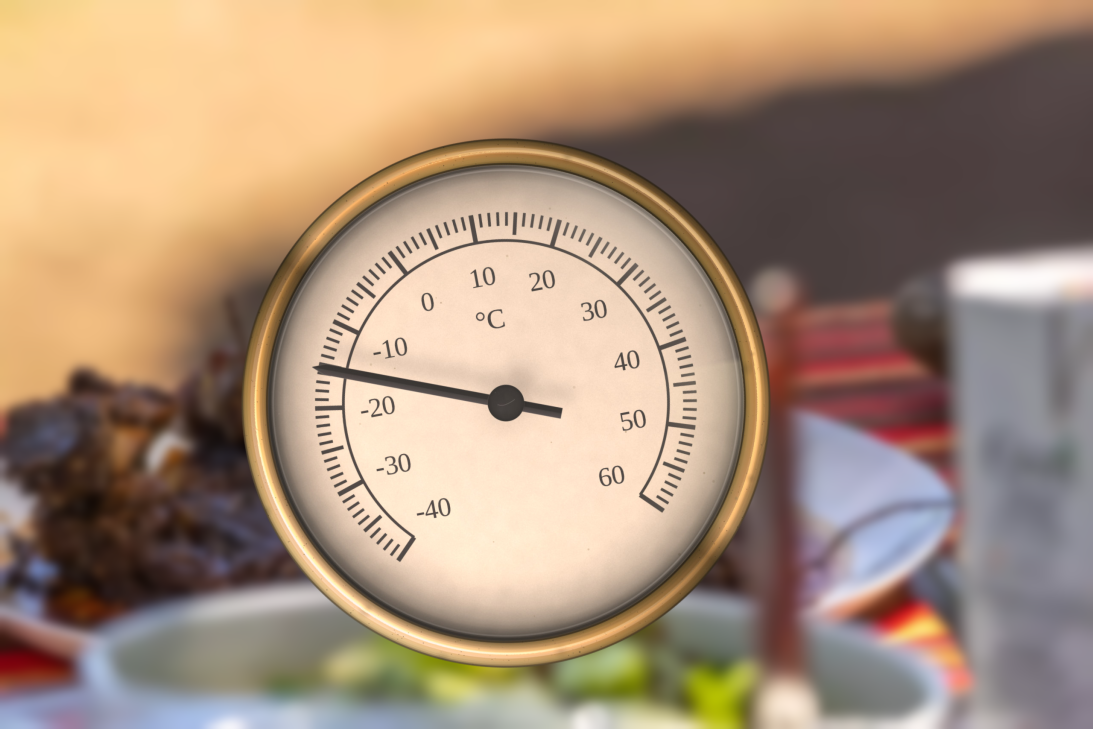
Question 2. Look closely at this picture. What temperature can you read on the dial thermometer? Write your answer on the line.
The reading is -15.5 °C
